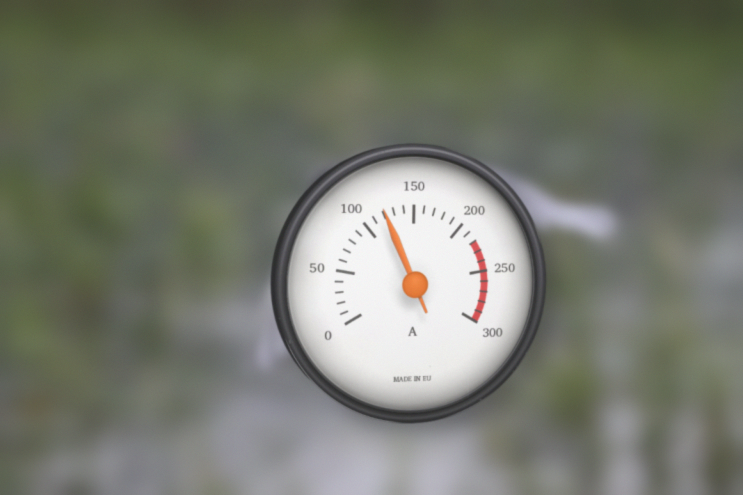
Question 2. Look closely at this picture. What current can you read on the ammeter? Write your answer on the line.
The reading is 120 A
